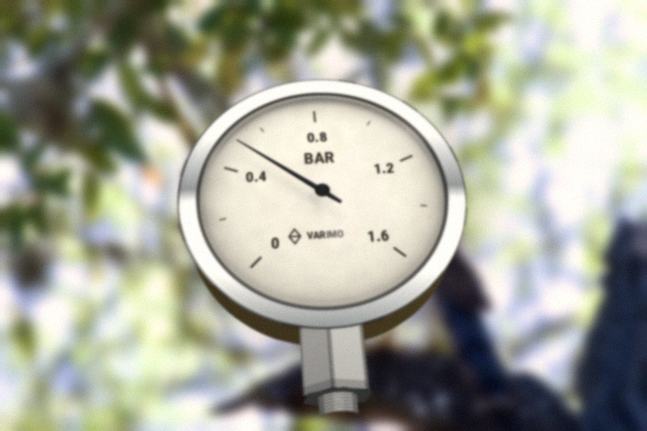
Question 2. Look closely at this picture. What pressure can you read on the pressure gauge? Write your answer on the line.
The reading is 0.5 bar
